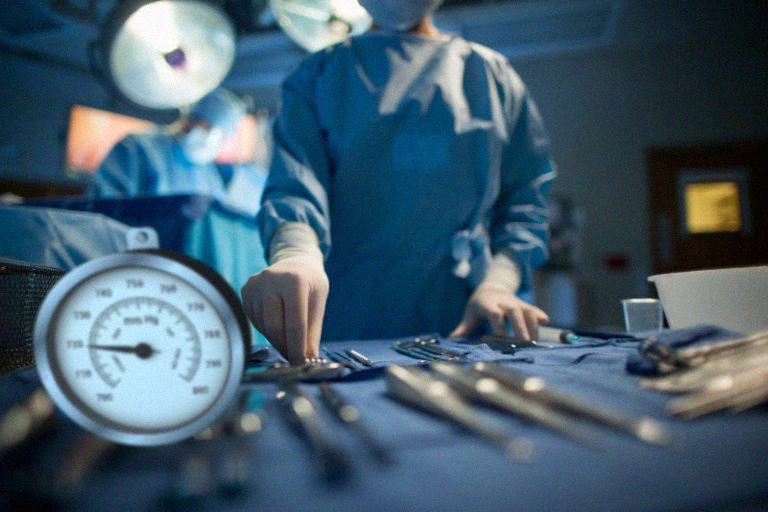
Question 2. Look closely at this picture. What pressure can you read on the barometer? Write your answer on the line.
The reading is 720 mmHg
